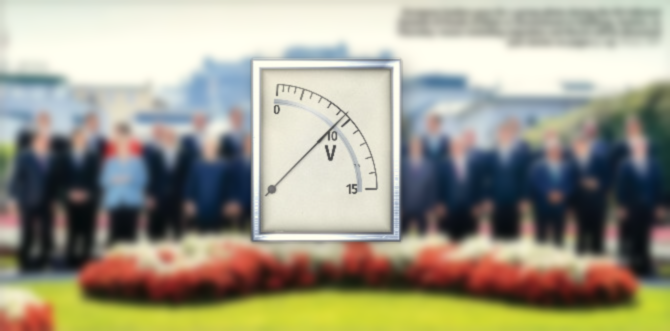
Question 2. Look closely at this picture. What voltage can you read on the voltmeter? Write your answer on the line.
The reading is 9.5 V
